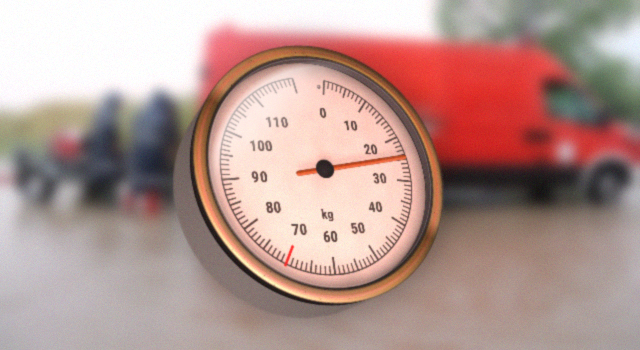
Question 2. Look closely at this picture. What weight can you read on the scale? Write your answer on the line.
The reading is 25 kg
